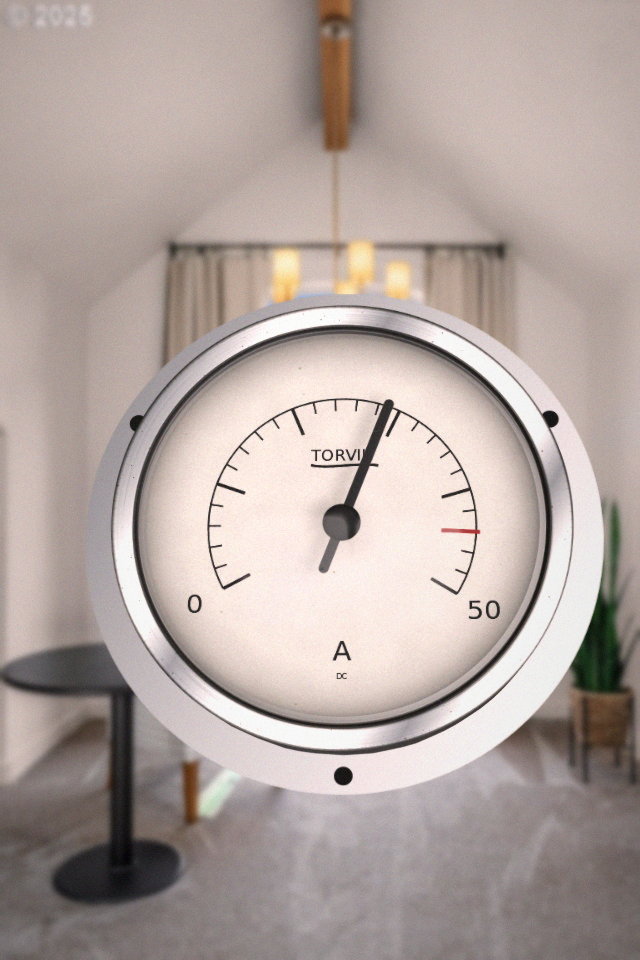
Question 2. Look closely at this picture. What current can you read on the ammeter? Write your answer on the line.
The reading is 29 A
